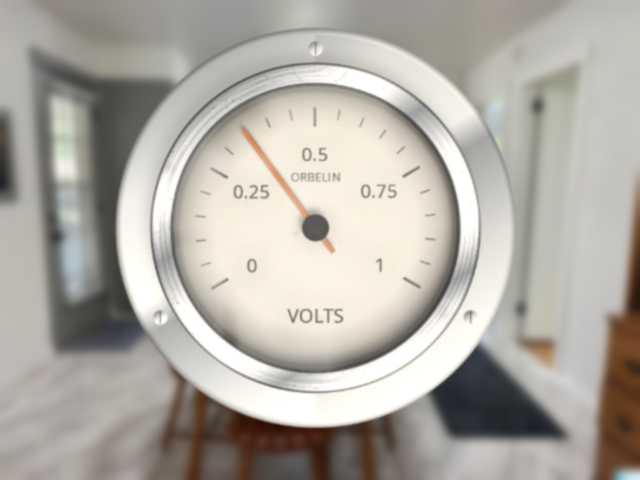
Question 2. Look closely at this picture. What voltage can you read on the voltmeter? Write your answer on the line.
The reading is 0.35 V
